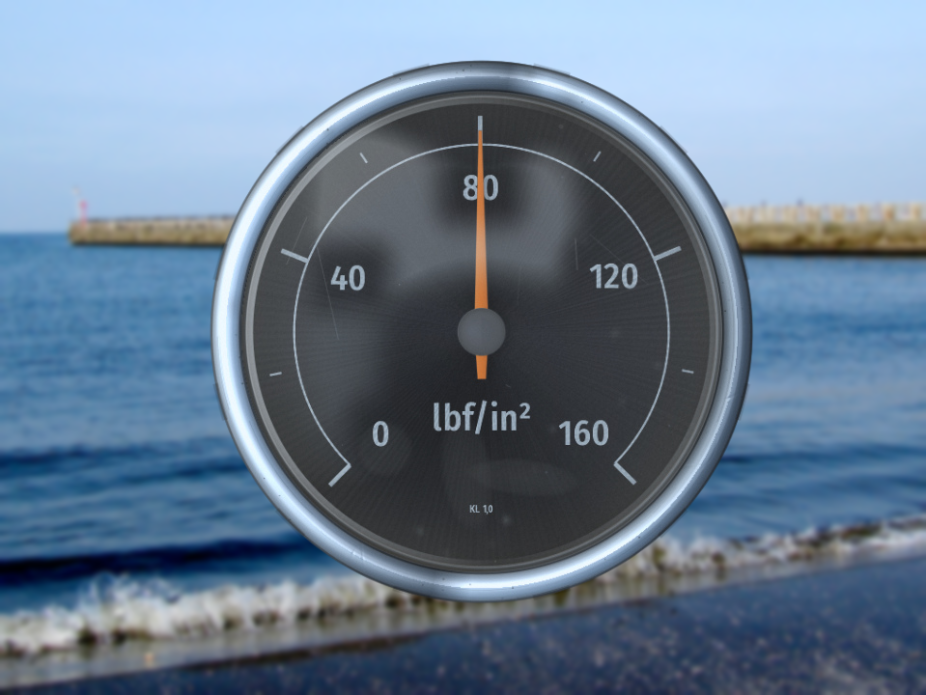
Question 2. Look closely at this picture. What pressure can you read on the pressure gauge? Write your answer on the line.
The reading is 80 psi
